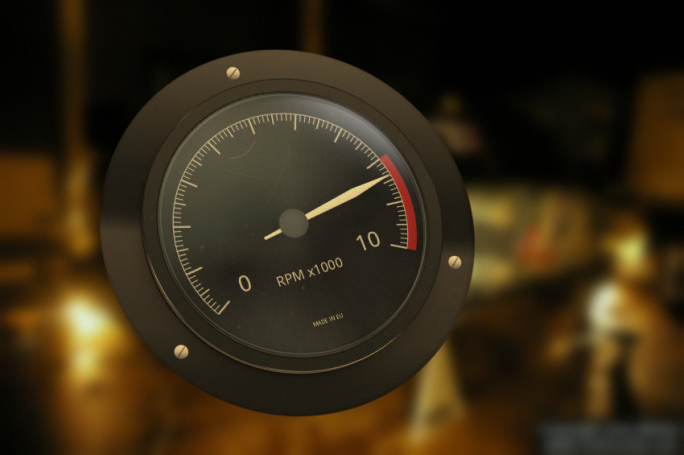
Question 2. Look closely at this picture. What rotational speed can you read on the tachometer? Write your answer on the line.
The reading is 8400 rpm
